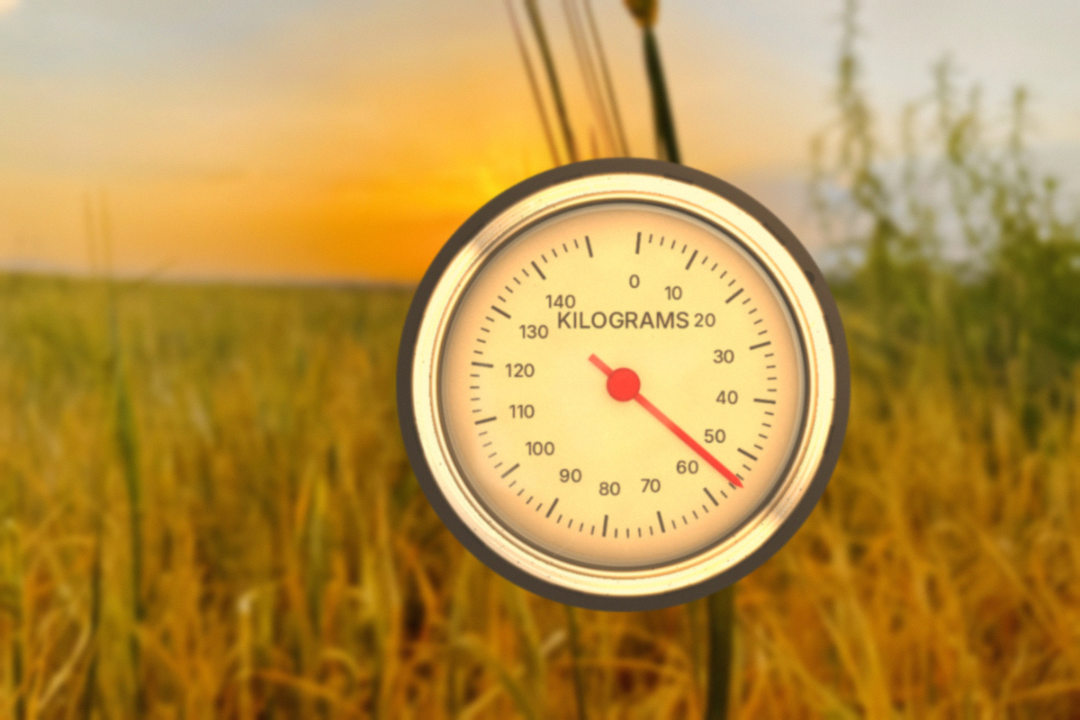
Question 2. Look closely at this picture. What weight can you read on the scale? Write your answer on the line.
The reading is 55 kg
